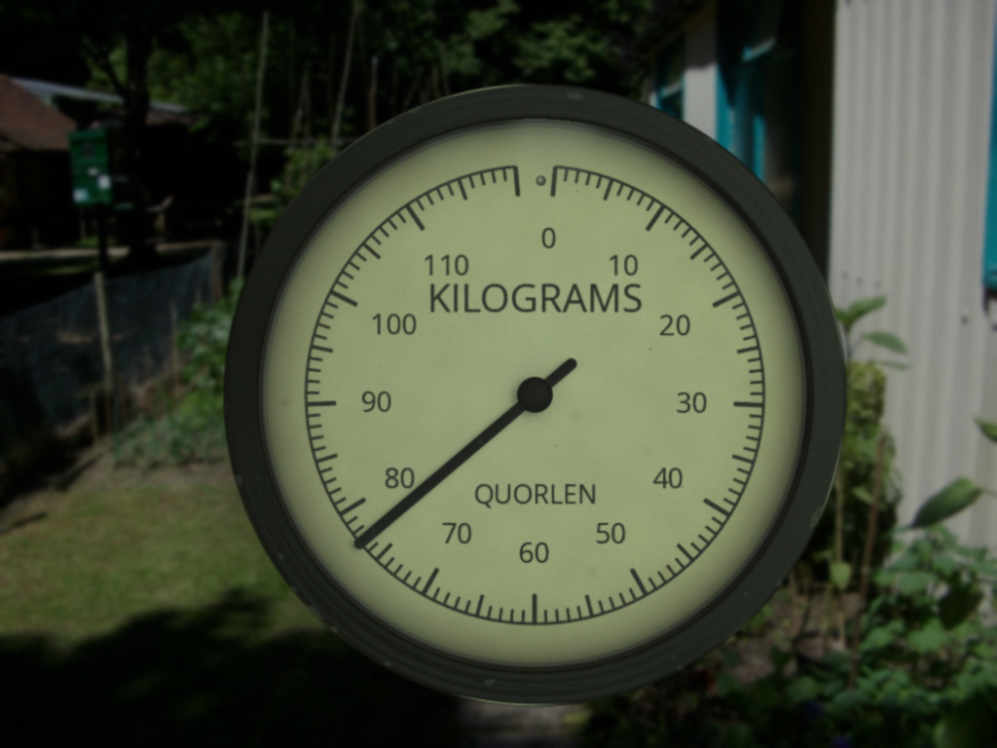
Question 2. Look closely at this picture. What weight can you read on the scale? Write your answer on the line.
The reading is 77 kg
